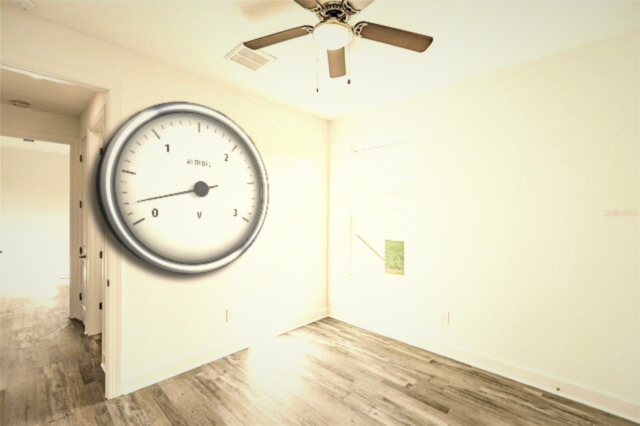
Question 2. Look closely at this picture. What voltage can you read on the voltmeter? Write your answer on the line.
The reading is 0.2 V
